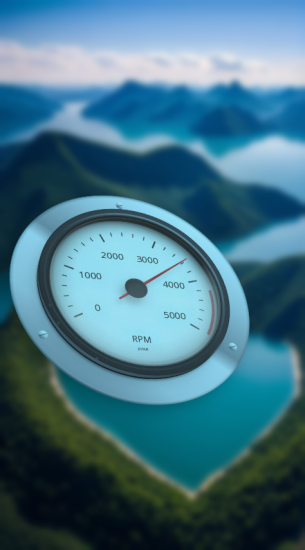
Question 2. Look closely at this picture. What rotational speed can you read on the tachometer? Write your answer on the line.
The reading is 3600 rpm
